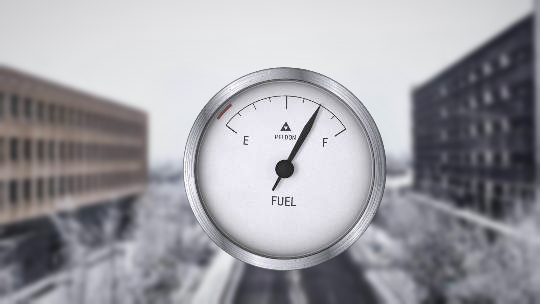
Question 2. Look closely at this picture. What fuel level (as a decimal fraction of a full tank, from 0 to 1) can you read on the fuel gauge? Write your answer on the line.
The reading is 0.75
